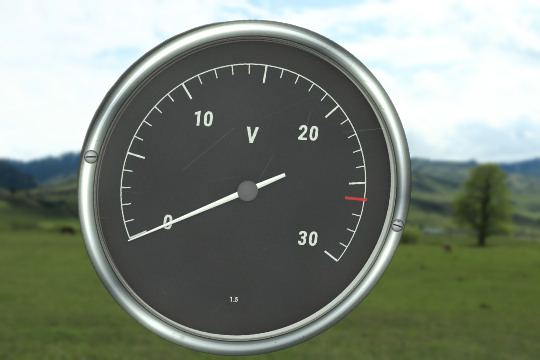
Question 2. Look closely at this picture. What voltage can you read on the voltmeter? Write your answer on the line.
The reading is 0 V
